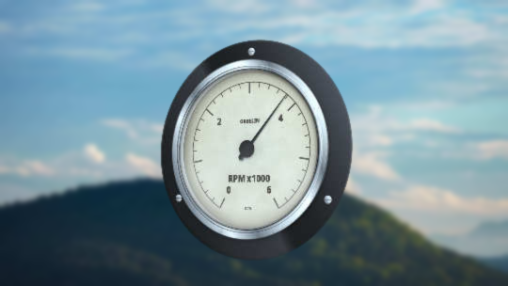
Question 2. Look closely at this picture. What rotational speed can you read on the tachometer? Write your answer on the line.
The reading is 3800 rpm
